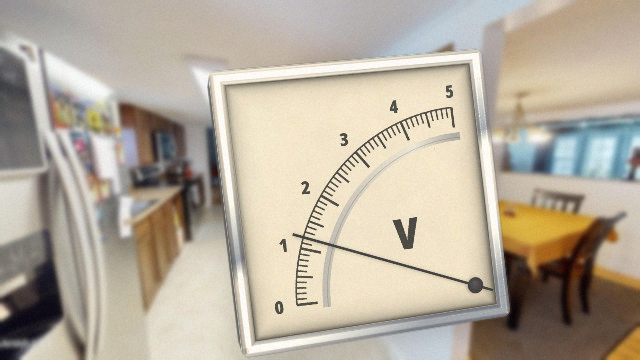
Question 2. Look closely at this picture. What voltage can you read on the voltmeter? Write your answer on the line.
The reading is 1.2 V
